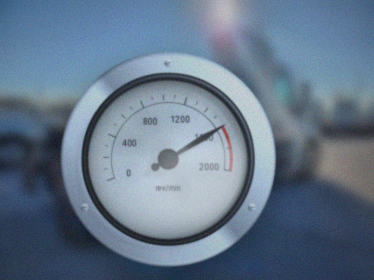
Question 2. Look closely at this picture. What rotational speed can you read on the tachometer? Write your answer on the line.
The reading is 1600 rpm
